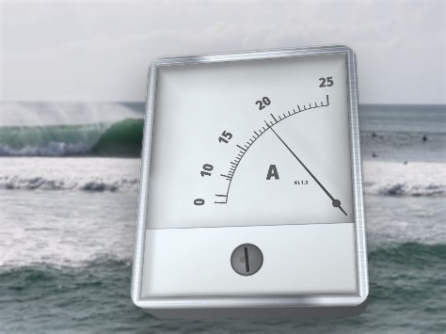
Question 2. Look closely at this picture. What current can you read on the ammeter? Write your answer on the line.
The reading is 19 A
